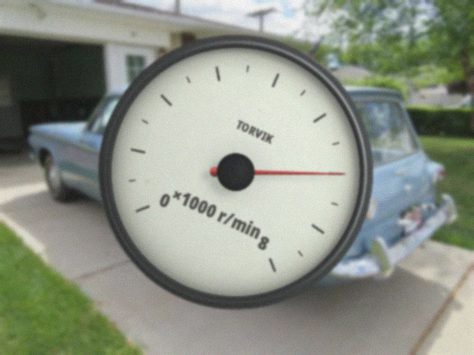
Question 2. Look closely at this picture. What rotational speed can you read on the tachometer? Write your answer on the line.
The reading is 6000 rpm
